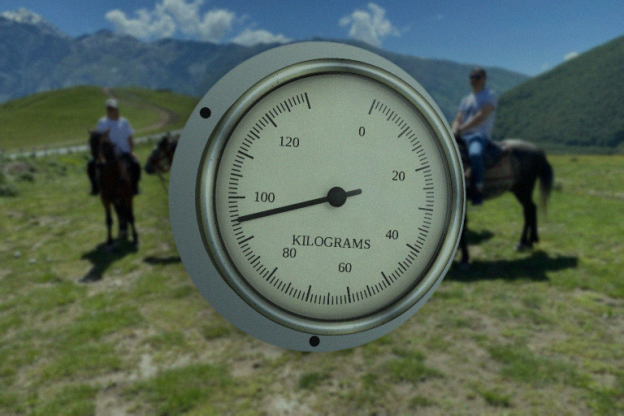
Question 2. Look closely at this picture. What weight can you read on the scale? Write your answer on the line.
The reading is 95 kg
